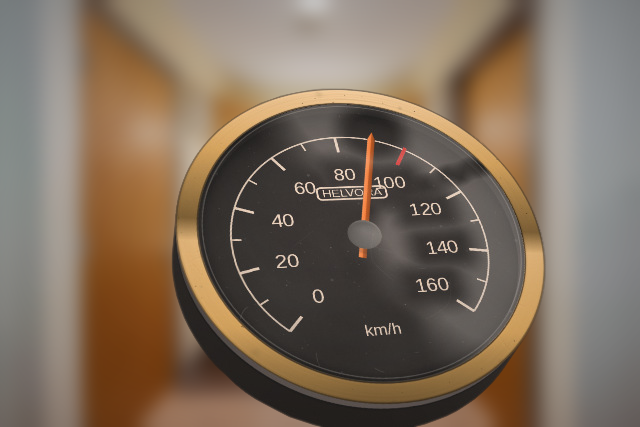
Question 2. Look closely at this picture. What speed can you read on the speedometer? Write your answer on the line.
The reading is 90 km/h
